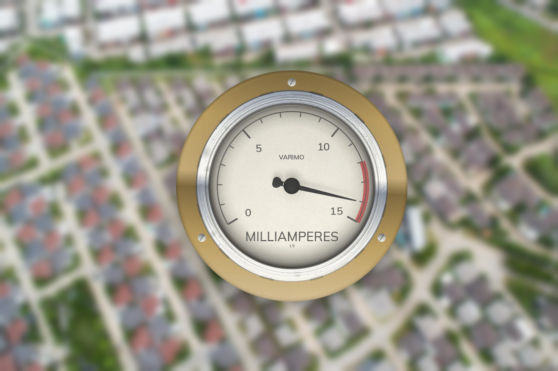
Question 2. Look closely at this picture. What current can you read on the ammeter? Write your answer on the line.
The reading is 14 mA
